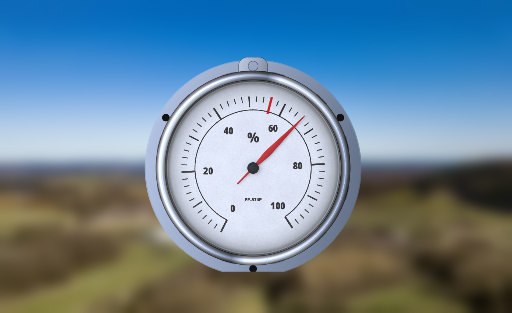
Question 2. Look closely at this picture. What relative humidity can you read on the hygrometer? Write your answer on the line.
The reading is 66 %
